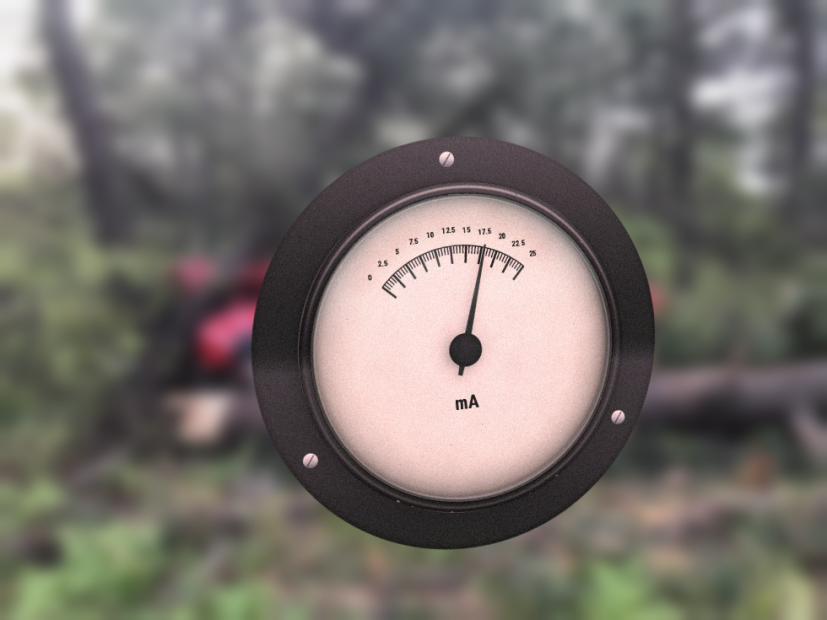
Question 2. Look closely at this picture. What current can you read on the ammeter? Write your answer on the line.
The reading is 17.5 mA
